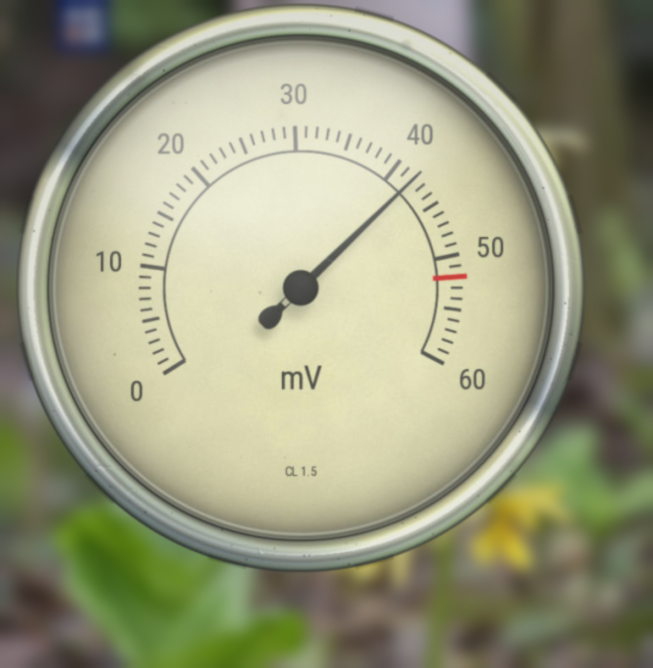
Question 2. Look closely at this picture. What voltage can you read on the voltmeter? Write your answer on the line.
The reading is 42 mV
